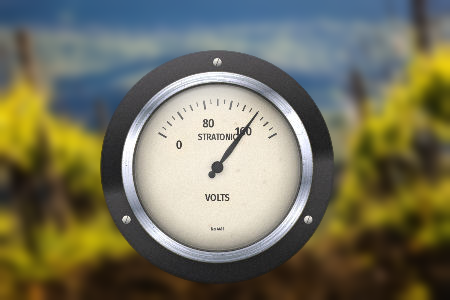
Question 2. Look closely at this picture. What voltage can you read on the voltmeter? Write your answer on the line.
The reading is 160 V
